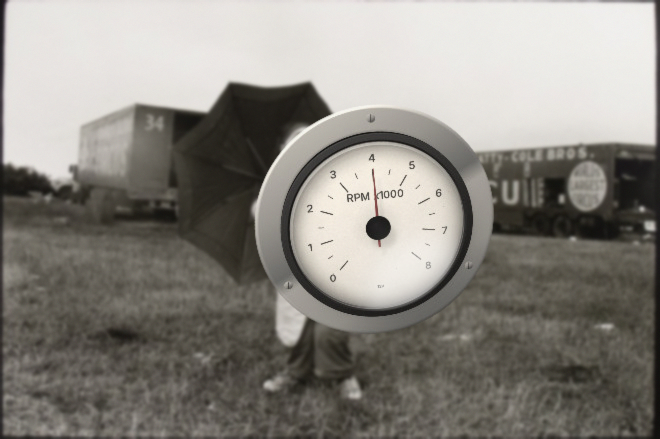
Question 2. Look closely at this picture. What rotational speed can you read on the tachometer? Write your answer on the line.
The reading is 4000 rpm
